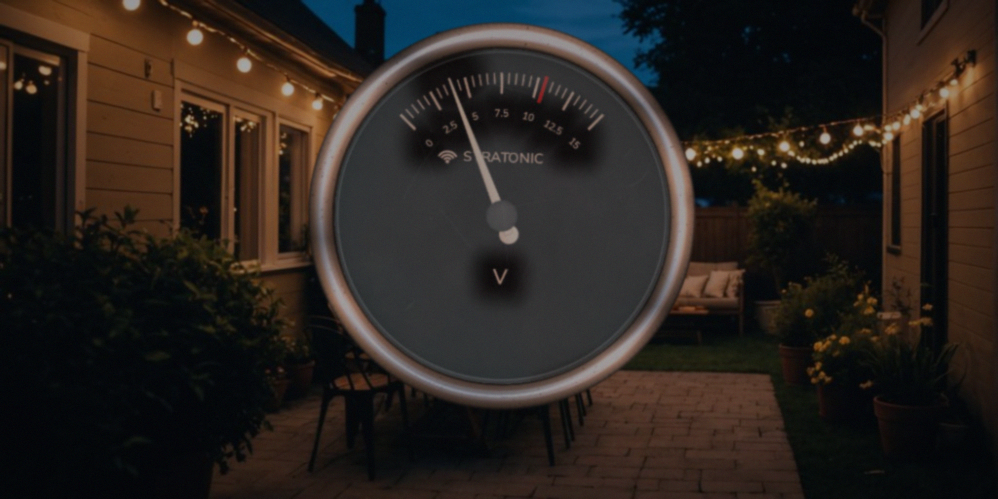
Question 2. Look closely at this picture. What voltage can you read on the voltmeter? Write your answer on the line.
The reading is 4 V
